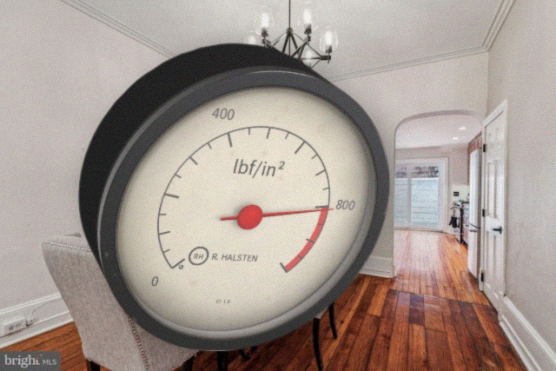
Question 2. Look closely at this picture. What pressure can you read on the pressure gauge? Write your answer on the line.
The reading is 800 psi
